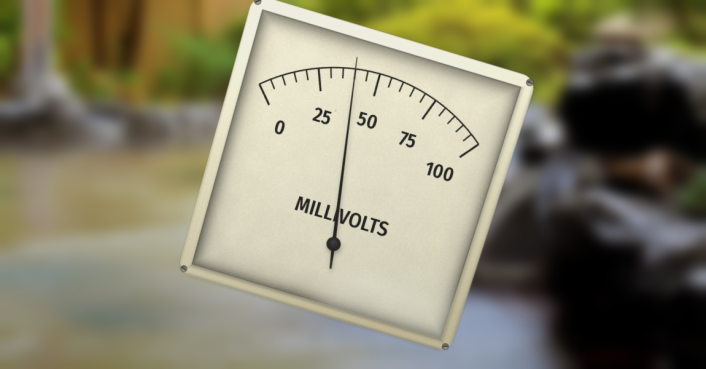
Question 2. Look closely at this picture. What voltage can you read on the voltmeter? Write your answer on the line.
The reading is 40 mV
